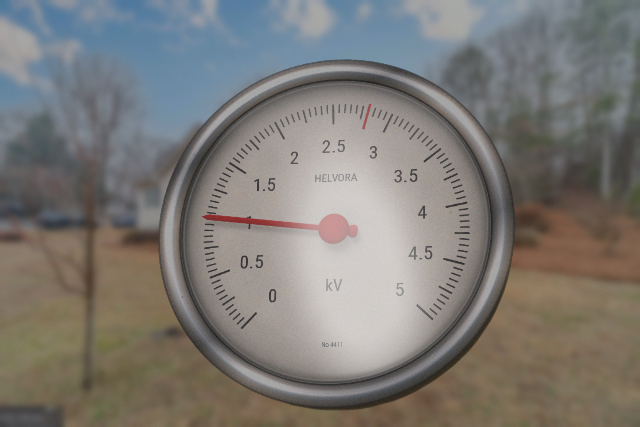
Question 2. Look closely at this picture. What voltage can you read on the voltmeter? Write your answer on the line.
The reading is 1 kV
